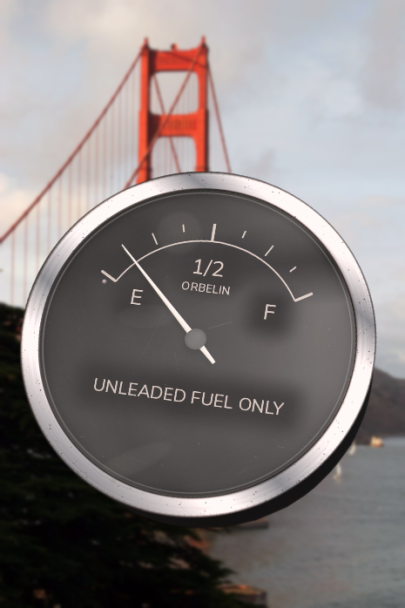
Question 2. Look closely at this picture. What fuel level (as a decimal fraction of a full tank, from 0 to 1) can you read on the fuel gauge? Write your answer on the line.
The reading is 0.125
